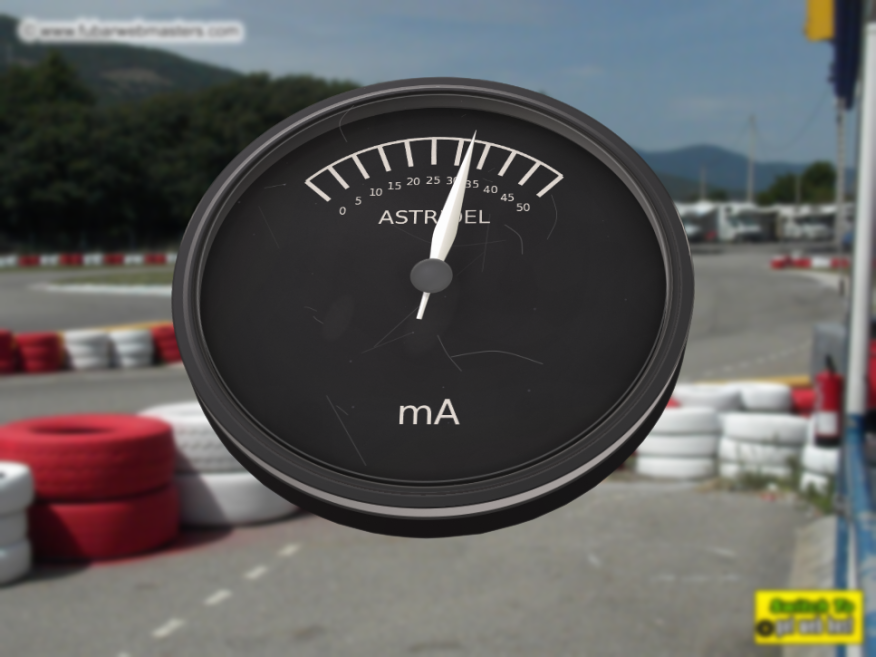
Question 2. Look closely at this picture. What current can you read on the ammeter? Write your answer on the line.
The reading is 32.5 mA
